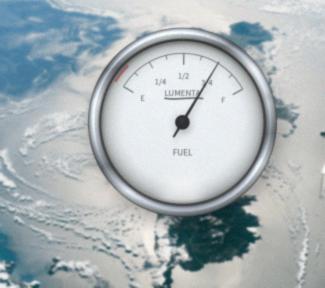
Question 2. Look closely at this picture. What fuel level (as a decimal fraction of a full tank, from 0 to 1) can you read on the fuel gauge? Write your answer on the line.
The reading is 0.75
